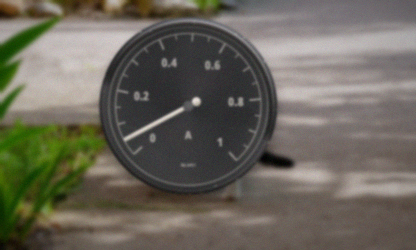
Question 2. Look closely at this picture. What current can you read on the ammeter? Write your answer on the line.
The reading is 0.05 A
